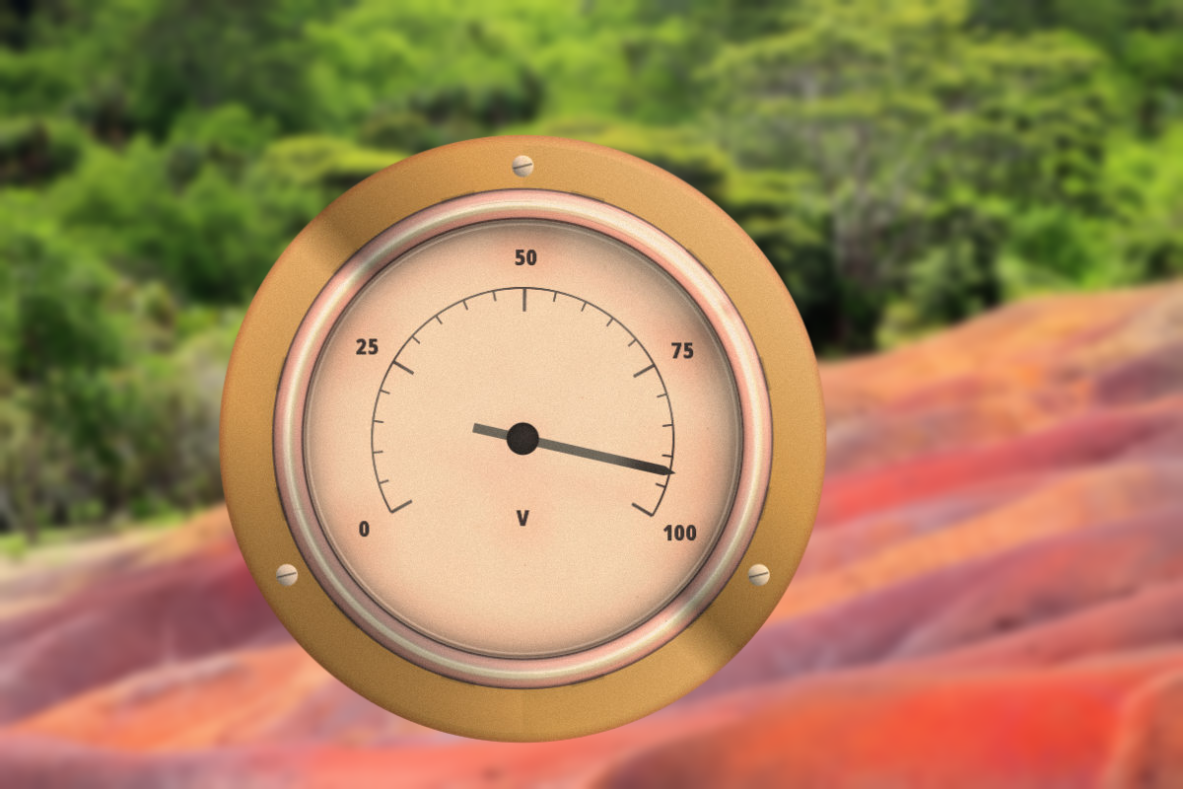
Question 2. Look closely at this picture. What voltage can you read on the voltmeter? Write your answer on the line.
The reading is 92.5 V
